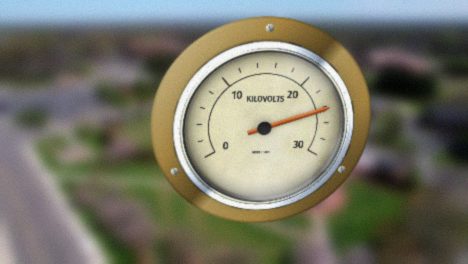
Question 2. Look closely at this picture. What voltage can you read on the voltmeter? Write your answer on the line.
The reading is 24 kV
